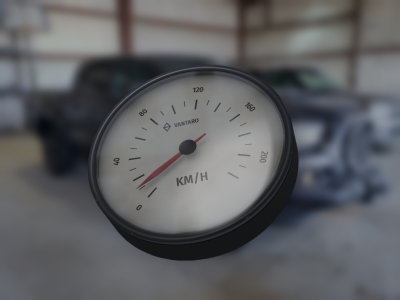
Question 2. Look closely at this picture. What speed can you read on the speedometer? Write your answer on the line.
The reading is 10 km/h
